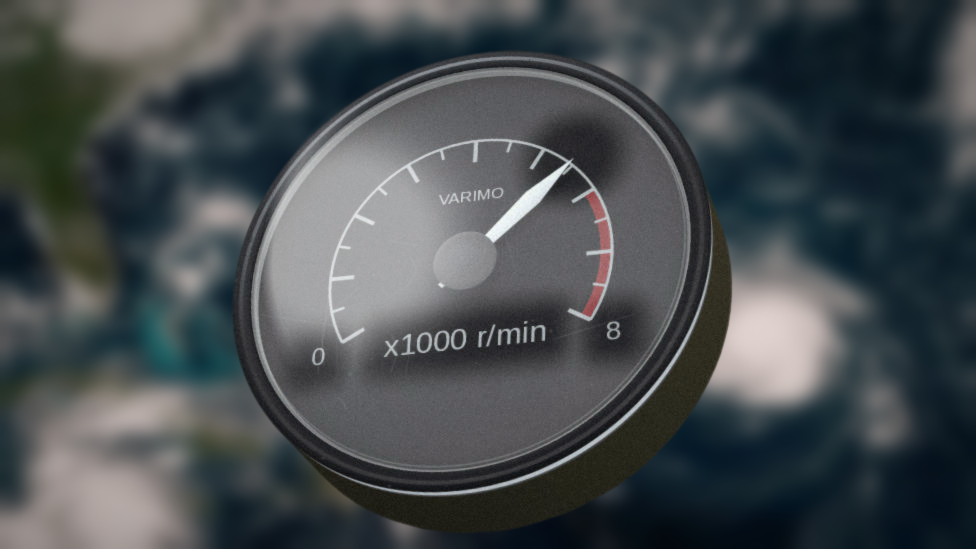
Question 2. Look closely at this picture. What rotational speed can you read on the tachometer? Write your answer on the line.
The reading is 5500 rpm
